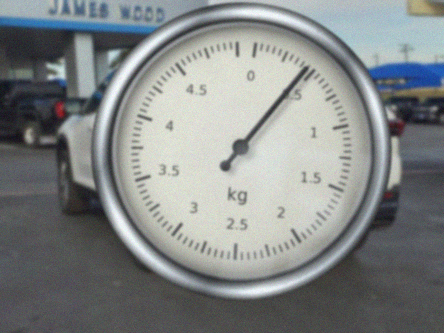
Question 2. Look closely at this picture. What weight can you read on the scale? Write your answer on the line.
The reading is 0.45 kg
